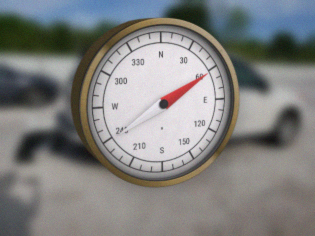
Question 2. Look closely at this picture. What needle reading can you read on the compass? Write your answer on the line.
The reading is 60 °
